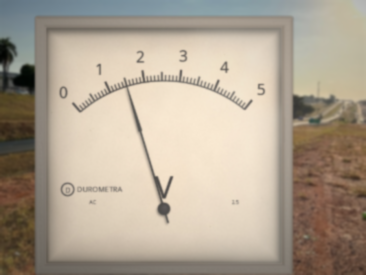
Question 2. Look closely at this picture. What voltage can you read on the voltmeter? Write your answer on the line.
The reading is 1.5 V
